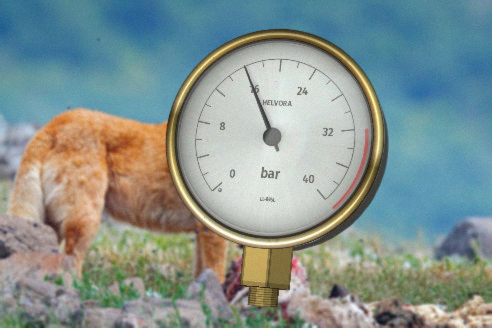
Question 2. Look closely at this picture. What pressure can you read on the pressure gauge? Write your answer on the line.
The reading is 16 bar
